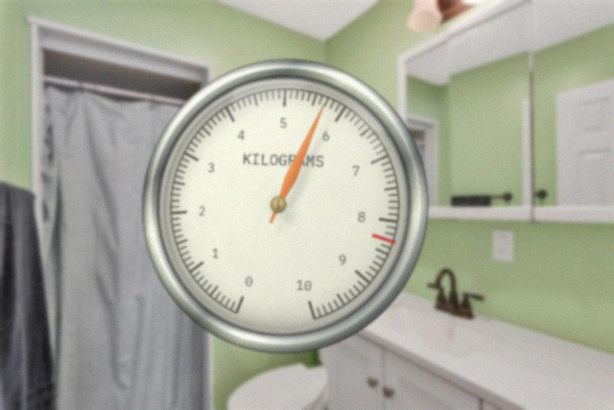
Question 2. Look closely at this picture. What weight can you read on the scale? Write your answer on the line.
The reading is 5.7 kg
